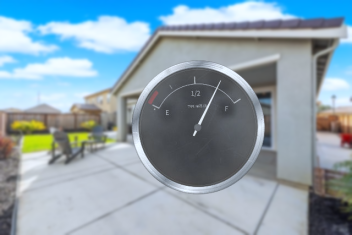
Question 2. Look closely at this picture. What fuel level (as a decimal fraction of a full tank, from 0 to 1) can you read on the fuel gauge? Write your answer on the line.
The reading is 0.75
